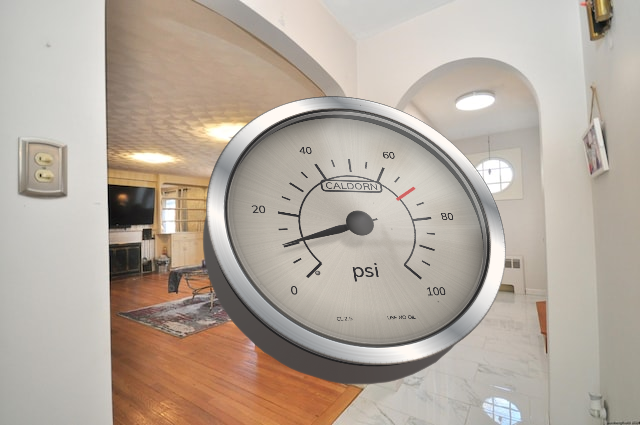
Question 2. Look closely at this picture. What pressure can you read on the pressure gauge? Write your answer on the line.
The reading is 10 psi
